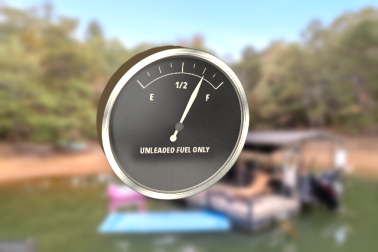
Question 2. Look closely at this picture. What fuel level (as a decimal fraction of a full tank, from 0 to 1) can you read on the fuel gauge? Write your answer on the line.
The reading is 0.75
